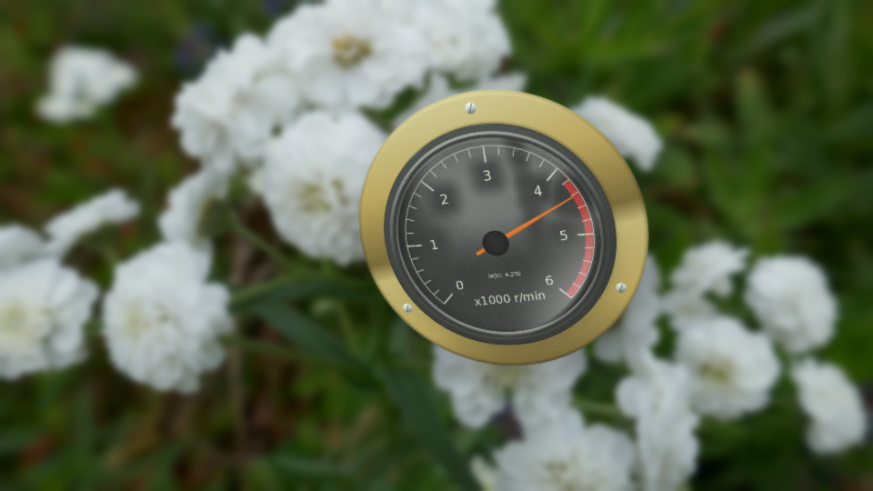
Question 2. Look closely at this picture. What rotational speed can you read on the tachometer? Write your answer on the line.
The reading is 4400 rpm
